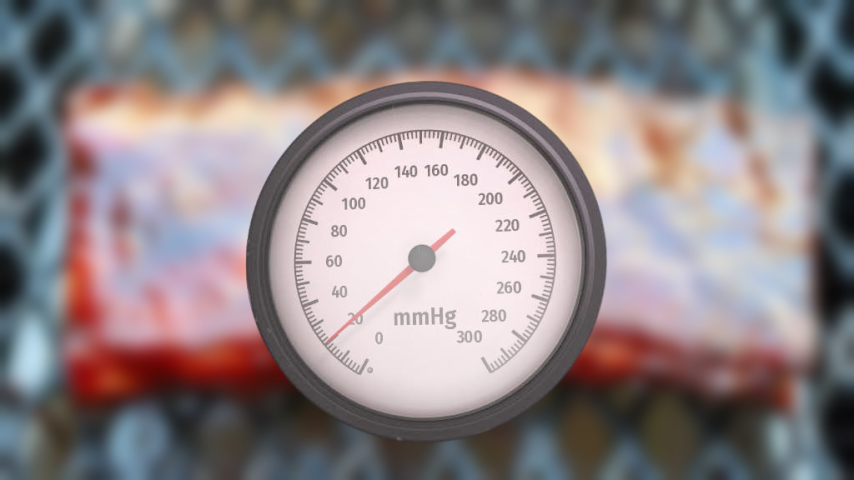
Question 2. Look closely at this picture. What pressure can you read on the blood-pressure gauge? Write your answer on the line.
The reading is 20 mmHg
